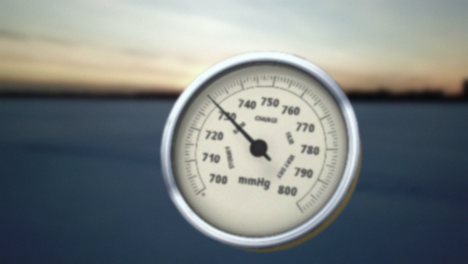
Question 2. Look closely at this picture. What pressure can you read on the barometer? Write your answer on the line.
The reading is 730 mmHg
